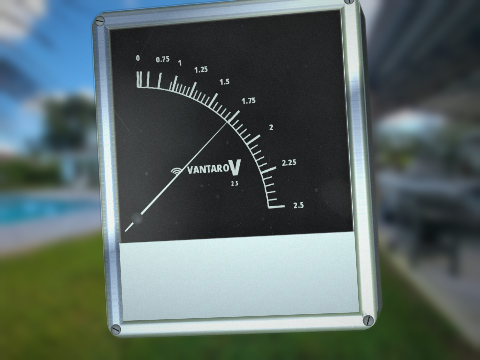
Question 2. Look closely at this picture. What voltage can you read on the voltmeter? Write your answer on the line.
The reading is 1.75 V
